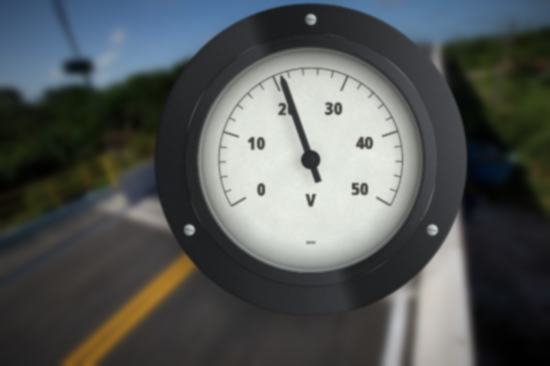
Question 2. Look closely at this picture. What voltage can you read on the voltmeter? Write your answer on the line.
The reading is 21 V
